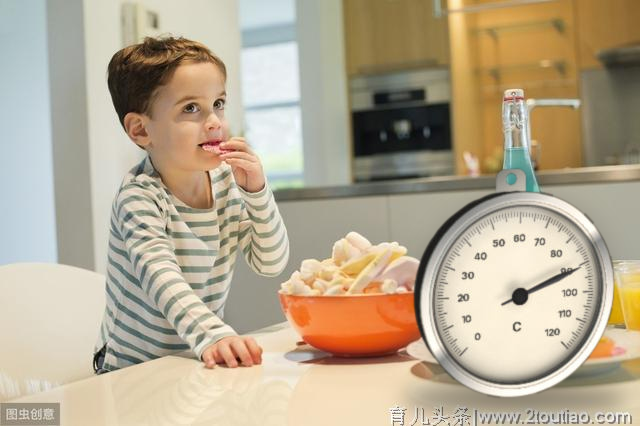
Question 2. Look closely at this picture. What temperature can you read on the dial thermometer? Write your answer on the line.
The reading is 90 °C
